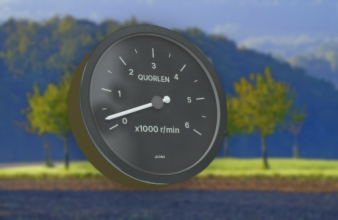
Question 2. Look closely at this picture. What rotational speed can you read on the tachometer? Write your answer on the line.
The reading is 250 rpm
